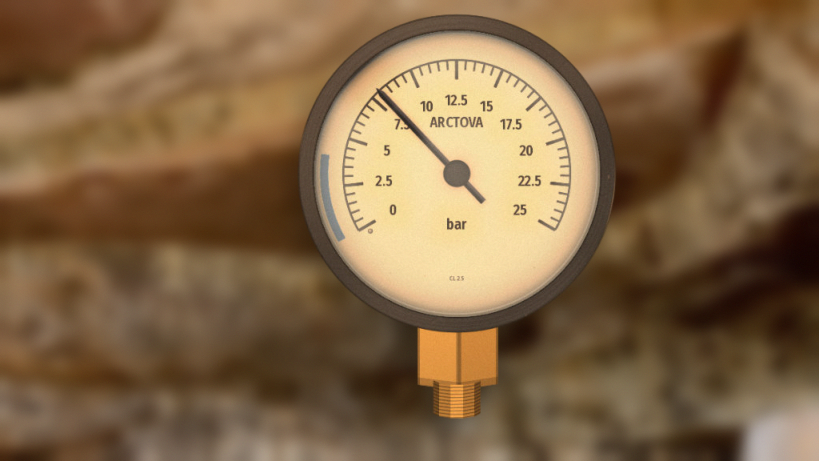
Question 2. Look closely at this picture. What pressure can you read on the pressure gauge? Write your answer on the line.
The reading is 8 bar
